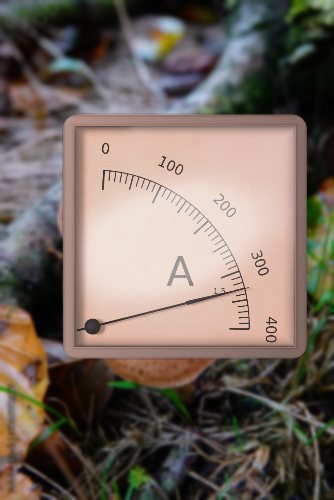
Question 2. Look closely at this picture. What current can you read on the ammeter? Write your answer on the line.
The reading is 330 A
